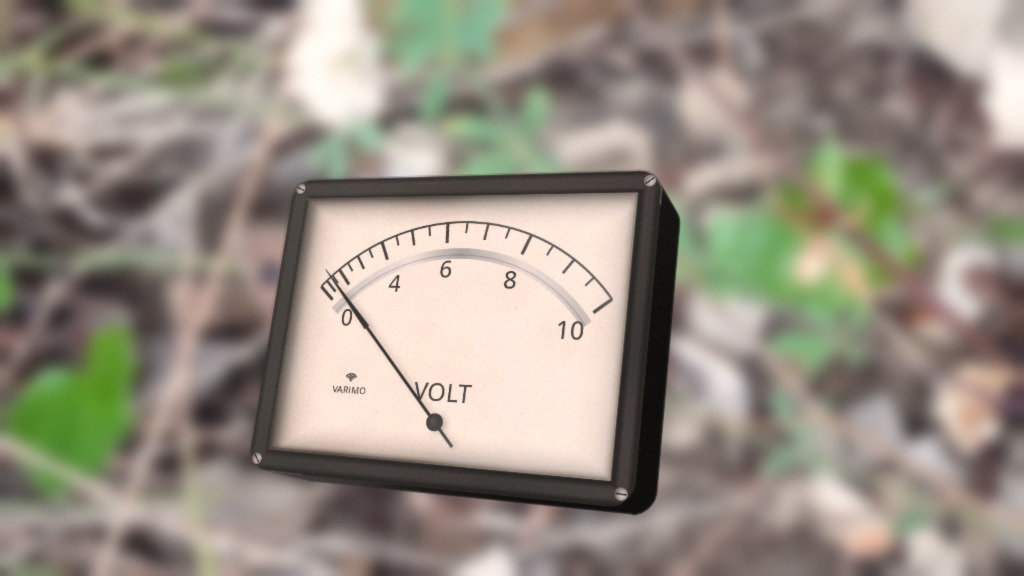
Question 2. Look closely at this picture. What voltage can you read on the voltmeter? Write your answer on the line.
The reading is 1.5 V
